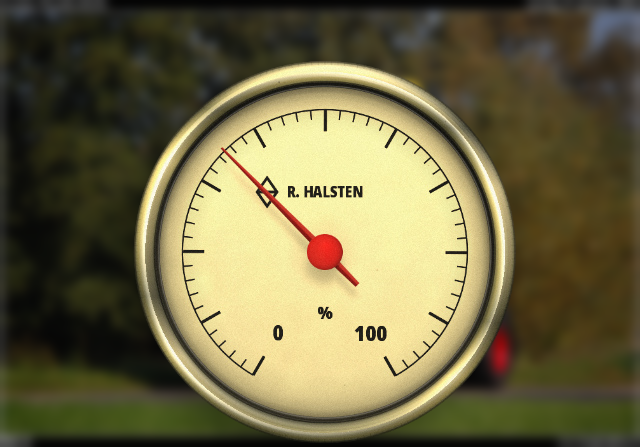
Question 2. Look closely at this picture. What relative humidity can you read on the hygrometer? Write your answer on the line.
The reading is 35 %
